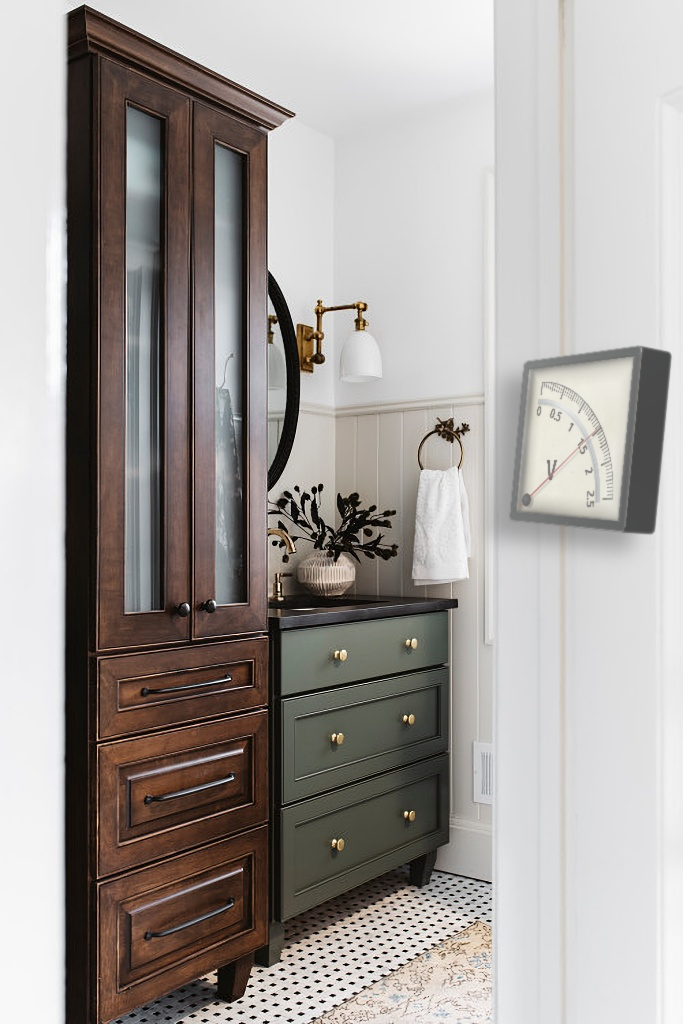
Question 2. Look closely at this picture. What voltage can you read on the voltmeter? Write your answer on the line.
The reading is 1.5 V
